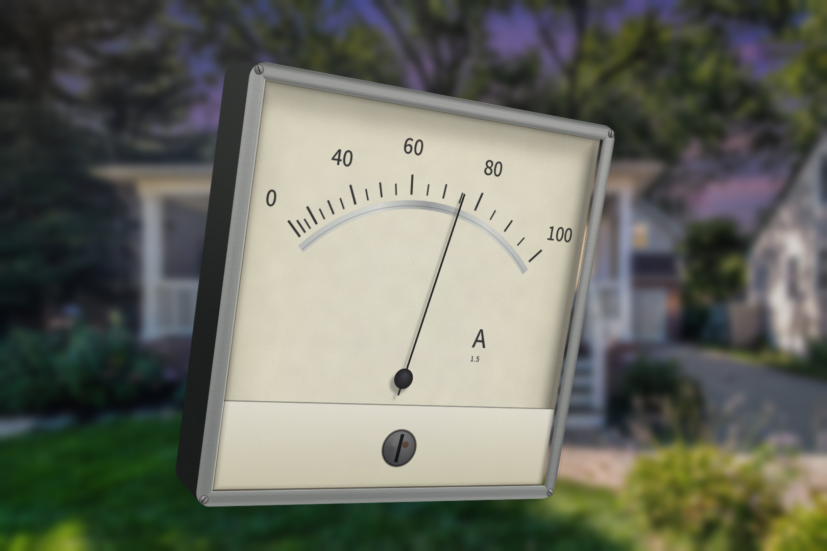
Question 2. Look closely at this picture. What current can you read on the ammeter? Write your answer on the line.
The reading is 75 A
